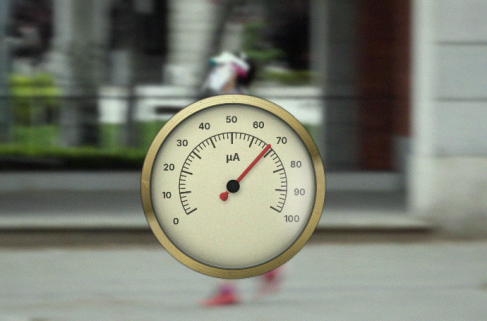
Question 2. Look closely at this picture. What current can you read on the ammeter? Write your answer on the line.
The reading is 68 µA
